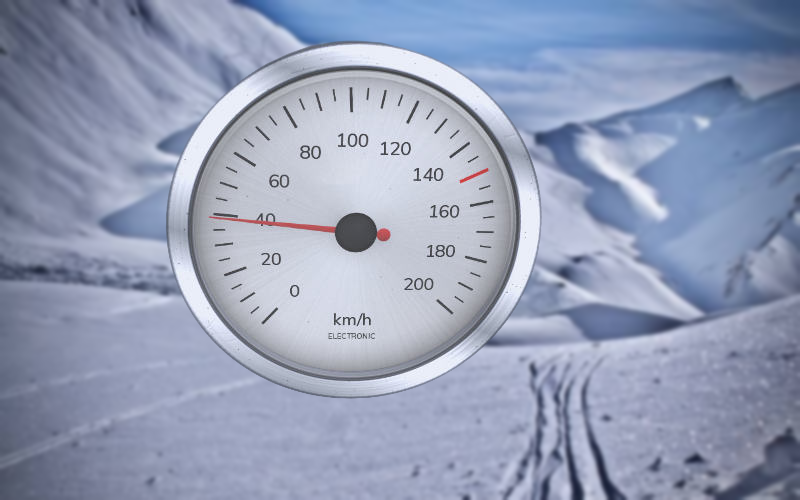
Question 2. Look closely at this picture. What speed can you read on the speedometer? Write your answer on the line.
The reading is 40 km/h
